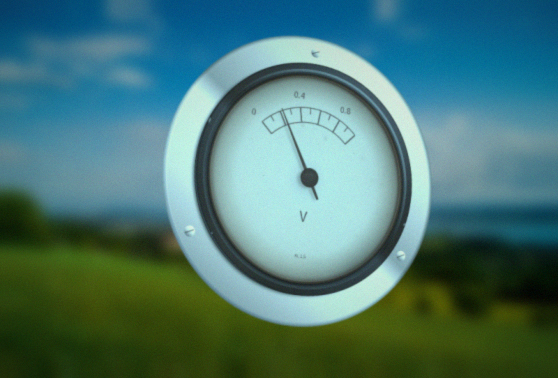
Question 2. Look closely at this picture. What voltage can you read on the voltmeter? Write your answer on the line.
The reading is 0.2 V
